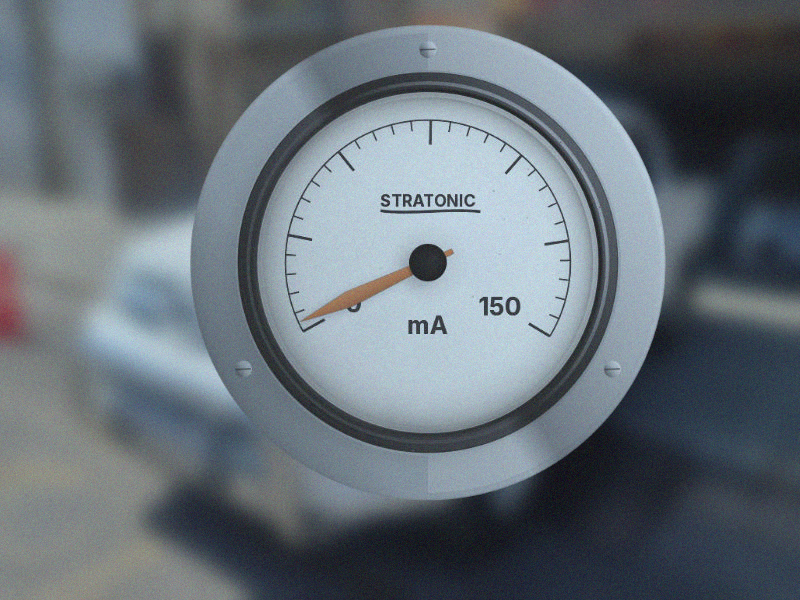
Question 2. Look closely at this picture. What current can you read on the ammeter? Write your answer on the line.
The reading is 2.5 mA
